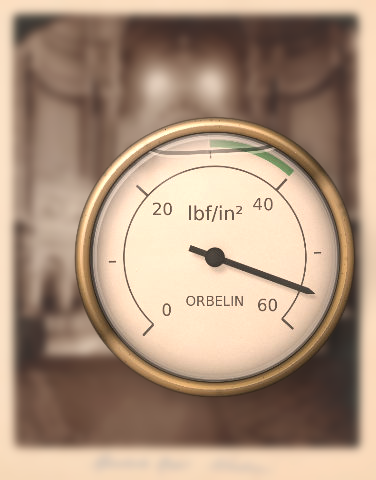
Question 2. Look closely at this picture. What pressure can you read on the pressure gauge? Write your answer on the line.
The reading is 55 psi
